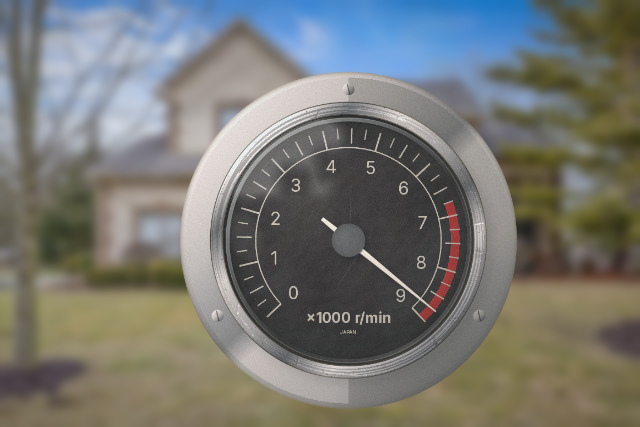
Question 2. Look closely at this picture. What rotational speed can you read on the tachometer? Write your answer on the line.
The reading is 8750 rpm
